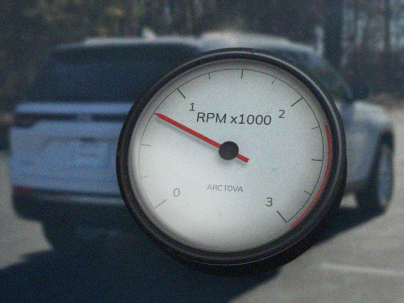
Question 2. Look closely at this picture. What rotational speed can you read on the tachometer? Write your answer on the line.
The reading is 750 rpm
